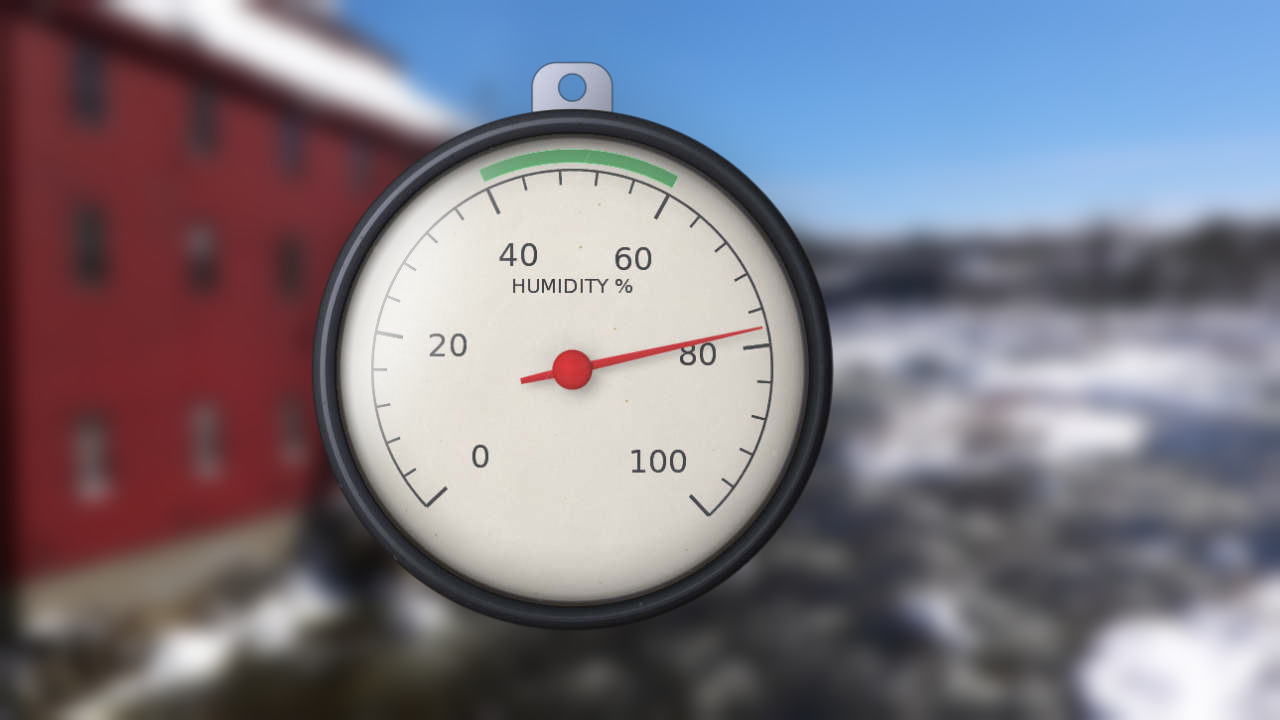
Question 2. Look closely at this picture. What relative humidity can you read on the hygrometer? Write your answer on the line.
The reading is 78 %
